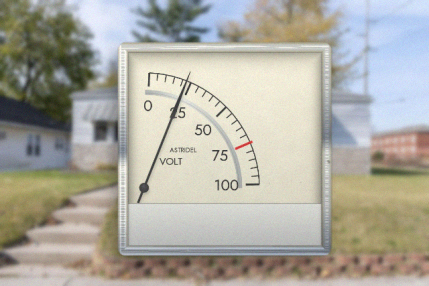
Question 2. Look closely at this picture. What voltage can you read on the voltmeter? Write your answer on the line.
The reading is 22.5 V
